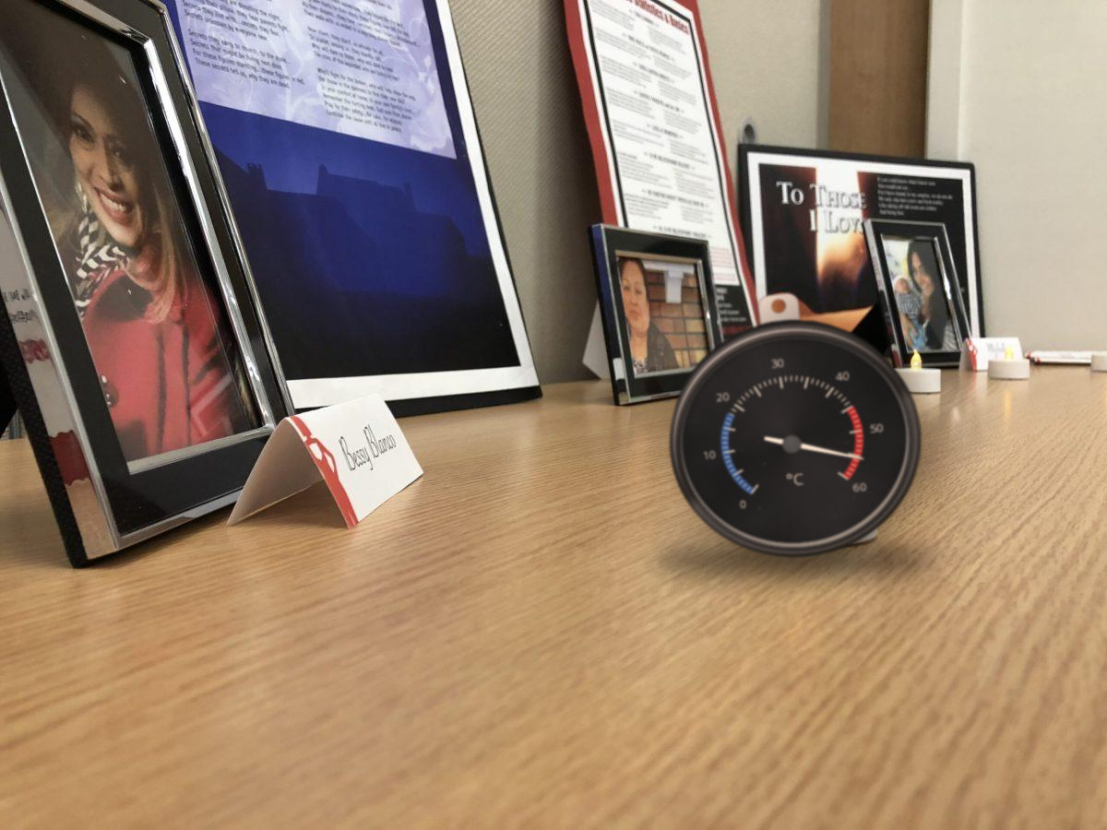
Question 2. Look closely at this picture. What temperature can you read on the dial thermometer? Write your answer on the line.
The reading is 55 °C
